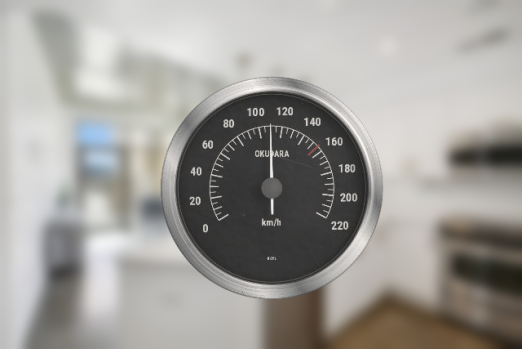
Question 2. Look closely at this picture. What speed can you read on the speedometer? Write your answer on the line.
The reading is 110 km/h
